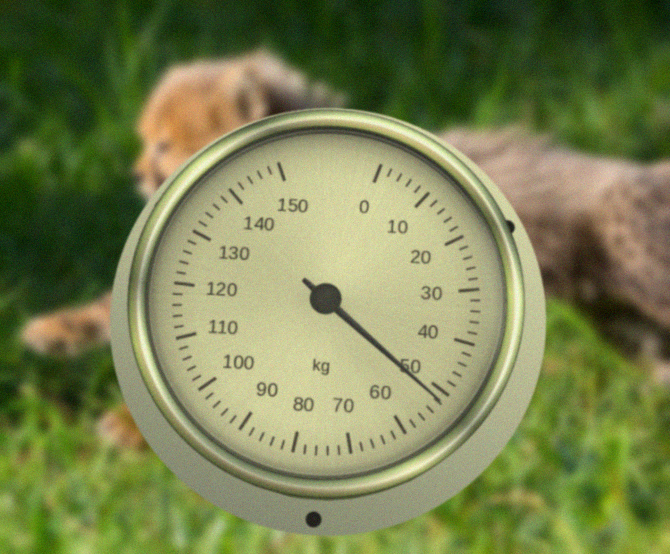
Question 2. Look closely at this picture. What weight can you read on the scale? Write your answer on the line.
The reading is 52 kg
